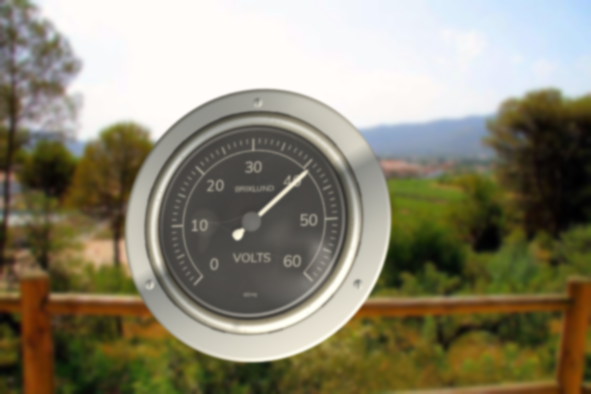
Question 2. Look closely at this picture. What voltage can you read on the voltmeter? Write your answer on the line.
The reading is 41 V
